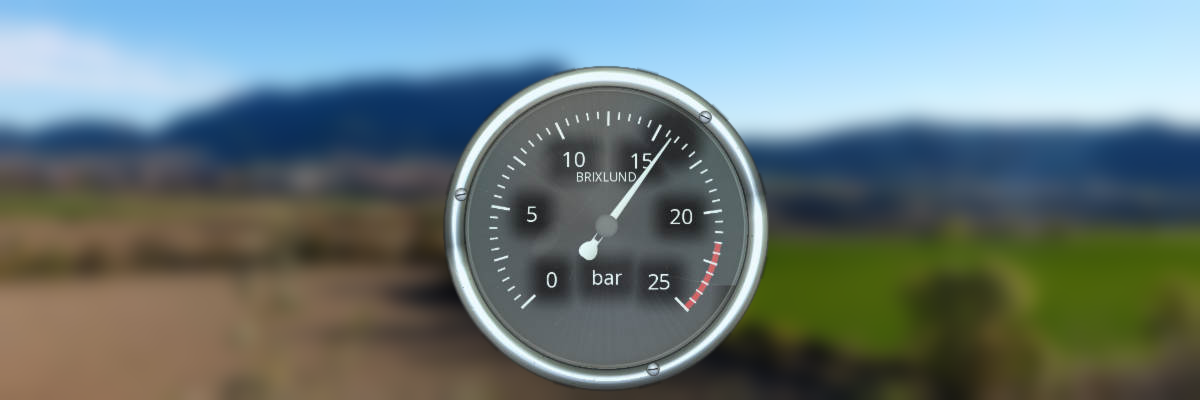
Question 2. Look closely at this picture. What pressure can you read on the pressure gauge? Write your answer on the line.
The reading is 15.75 bar
